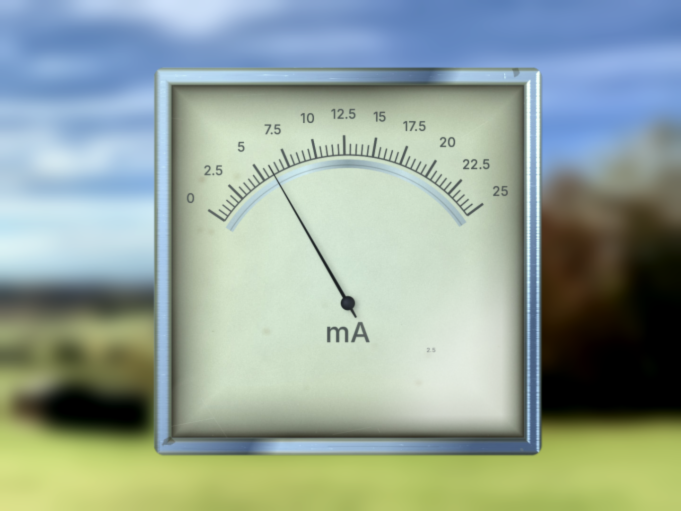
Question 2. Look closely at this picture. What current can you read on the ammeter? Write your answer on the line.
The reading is 6 mA
